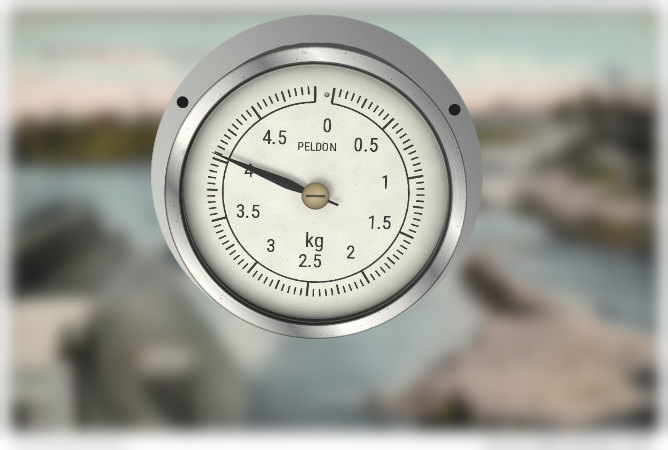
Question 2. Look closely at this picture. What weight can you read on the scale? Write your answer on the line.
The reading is 4.05 kg
